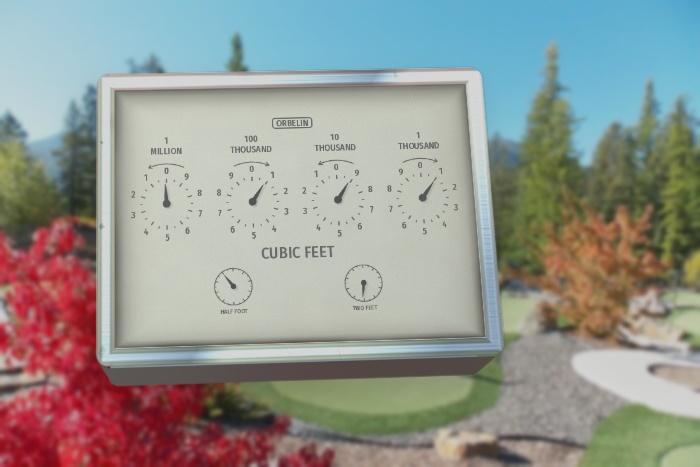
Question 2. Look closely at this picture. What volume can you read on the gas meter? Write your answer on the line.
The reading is 9100 ft³
